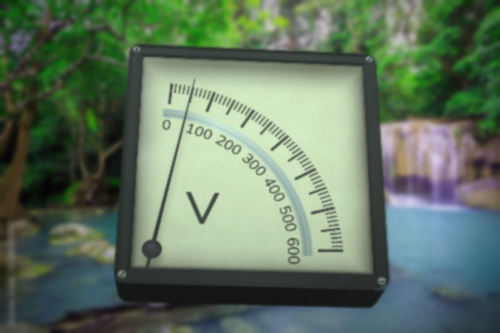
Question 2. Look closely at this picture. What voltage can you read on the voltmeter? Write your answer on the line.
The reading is 50 V
